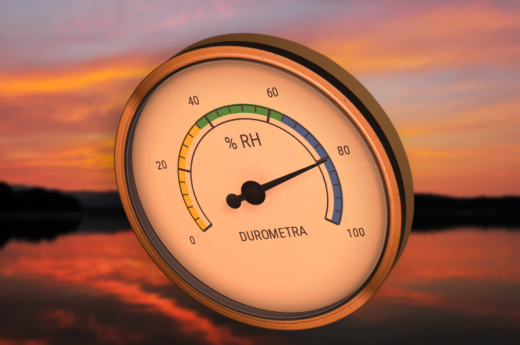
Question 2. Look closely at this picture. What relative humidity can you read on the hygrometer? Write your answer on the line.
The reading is 80 %
